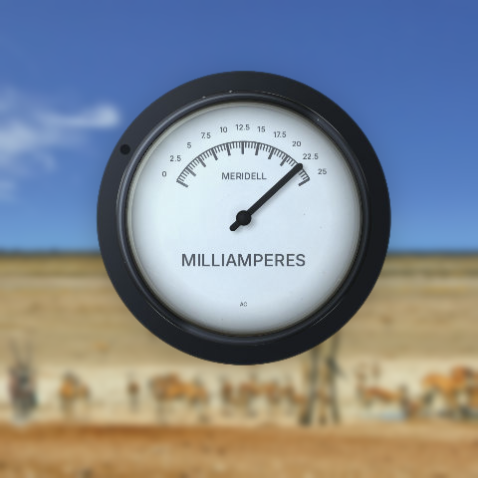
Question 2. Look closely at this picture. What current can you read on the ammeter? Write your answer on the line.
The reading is 22.5 mA
